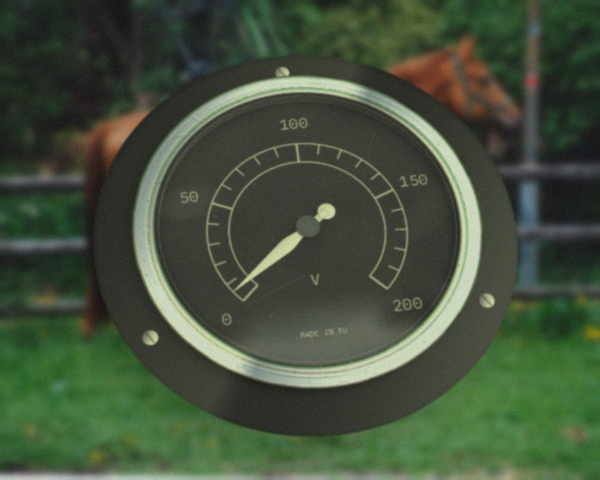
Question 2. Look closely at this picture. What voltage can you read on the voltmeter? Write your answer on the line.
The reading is 5 V
